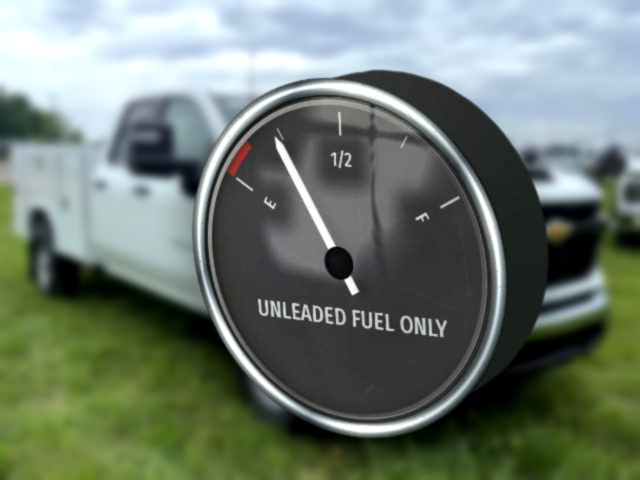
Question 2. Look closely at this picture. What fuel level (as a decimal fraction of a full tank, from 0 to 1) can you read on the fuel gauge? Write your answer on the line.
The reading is 0.25
